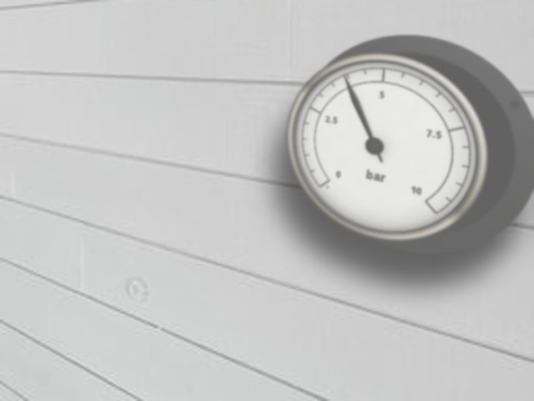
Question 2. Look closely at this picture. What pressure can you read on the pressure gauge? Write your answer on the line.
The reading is 4 bar
